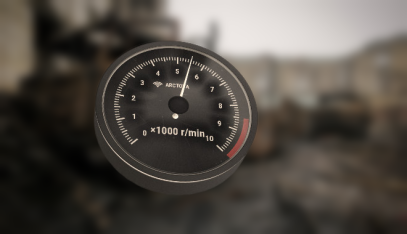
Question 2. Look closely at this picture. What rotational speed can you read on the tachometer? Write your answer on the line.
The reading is 5500 rpm
